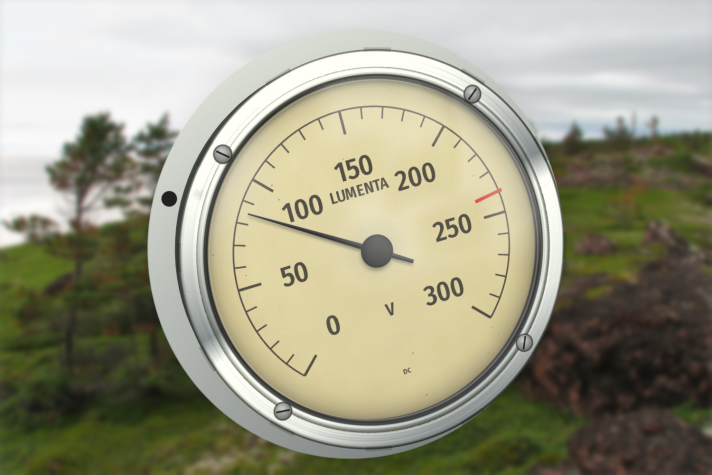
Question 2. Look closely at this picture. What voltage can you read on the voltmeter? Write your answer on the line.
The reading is 85 V
